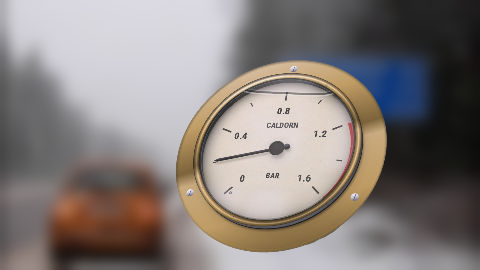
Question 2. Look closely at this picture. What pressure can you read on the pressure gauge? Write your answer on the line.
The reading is 0.2 bar
